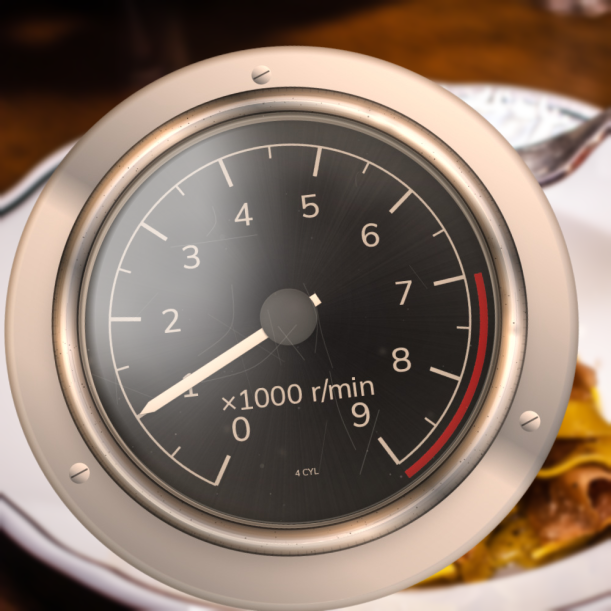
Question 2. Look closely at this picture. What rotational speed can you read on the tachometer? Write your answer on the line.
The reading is 1000 rpm
